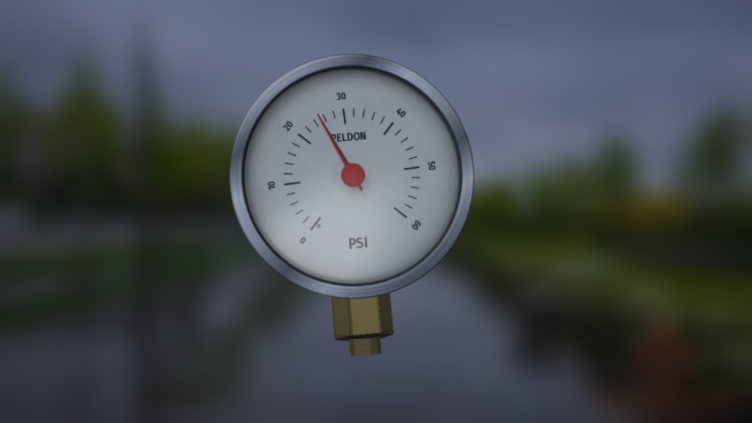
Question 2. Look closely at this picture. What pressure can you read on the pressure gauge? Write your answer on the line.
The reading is 25 psi
